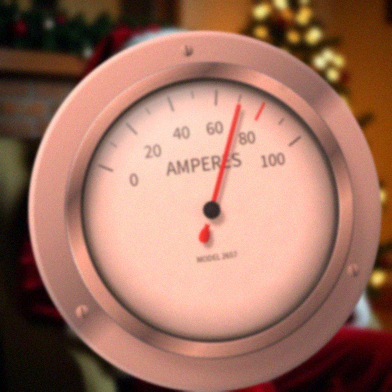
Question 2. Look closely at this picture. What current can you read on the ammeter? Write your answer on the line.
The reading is 70 A
